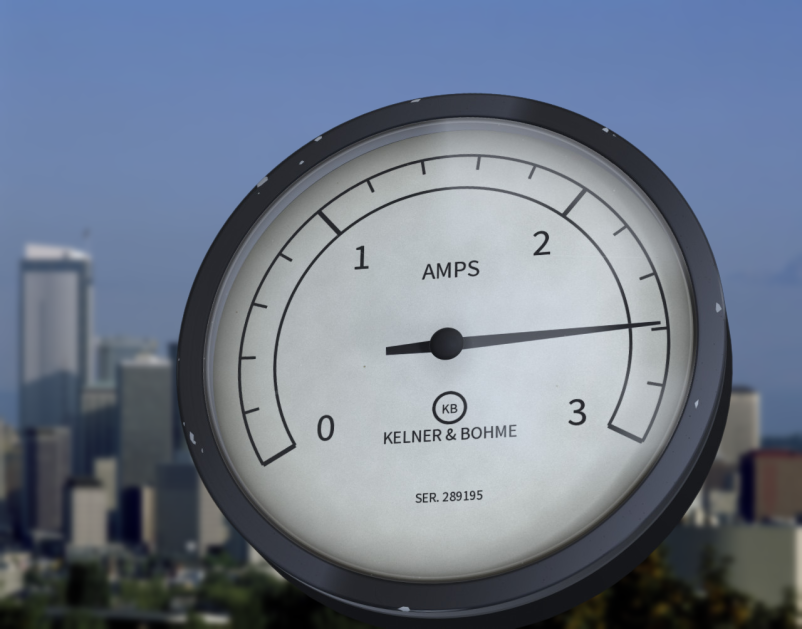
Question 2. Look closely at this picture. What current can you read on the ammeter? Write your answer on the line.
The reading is 2.6 A
